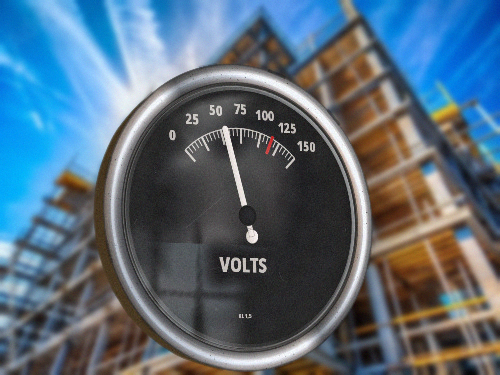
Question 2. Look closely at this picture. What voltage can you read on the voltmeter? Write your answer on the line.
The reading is 50 V
